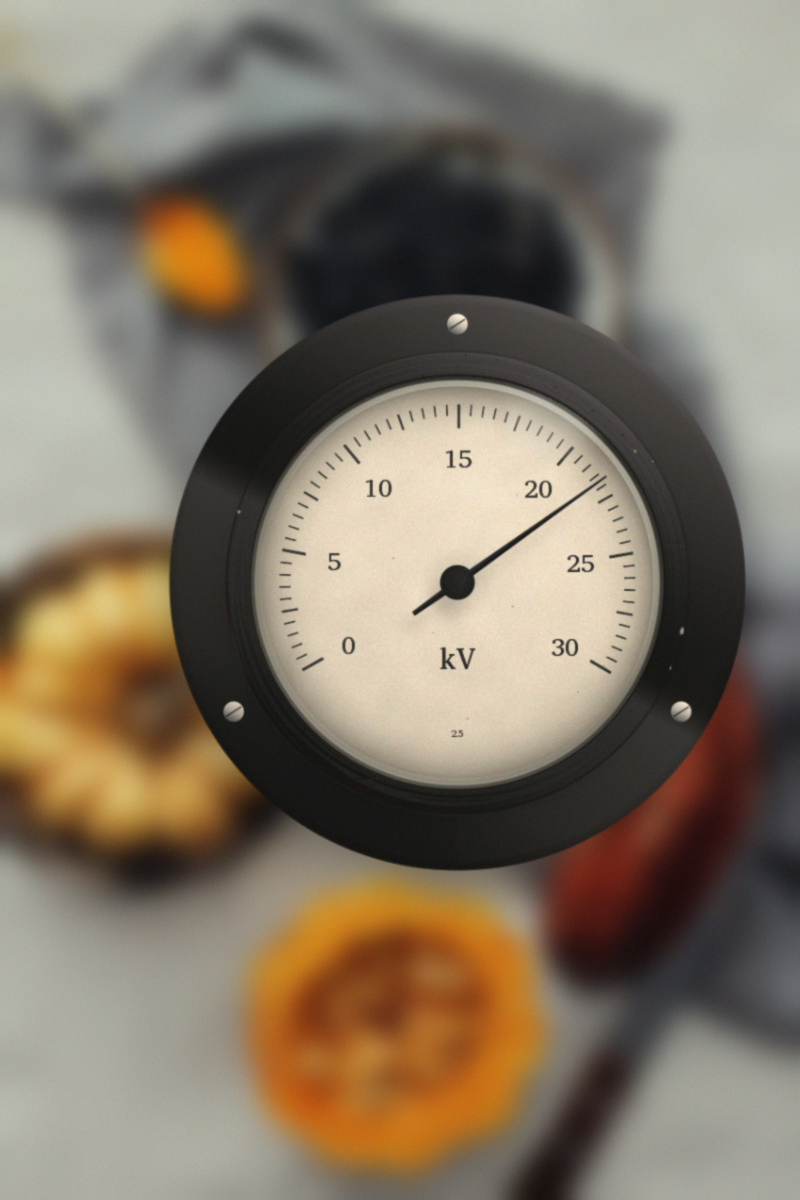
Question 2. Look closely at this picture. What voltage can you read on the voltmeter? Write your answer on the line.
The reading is 21.75 kV
